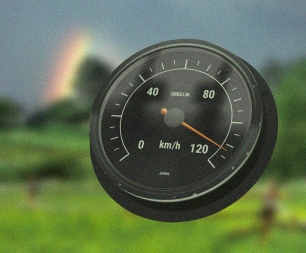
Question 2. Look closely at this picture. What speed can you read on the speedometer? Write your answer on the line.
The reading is 112.5 km/h
